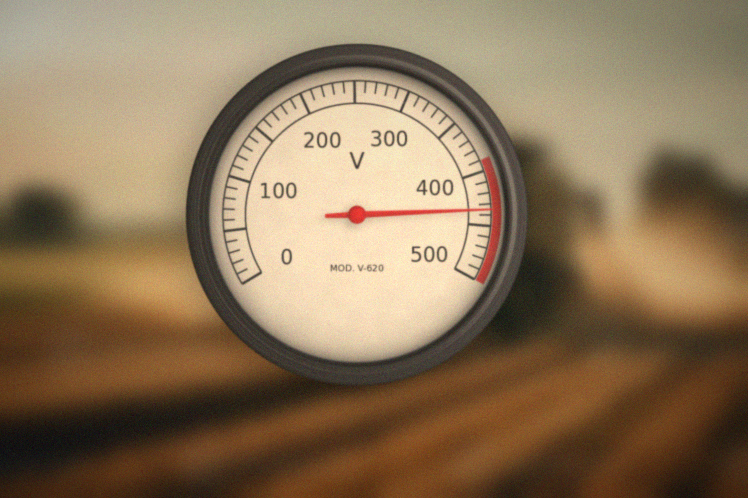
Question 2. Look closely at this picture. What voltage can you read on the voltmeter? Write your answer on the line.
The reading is 435 V
